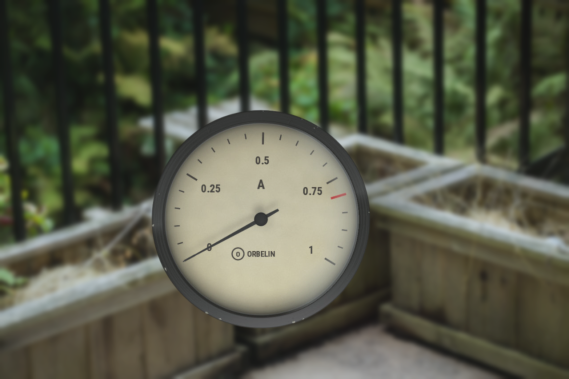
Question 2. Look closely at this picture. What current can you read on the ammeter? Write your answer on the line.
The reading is 0 A
